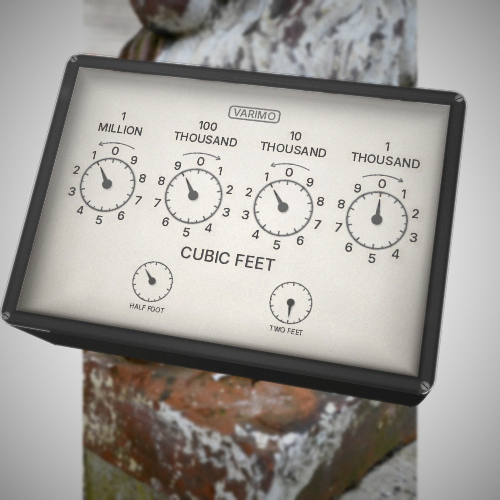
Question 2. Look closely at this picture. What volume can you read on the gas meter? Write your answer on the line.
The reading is 91000 ft³
